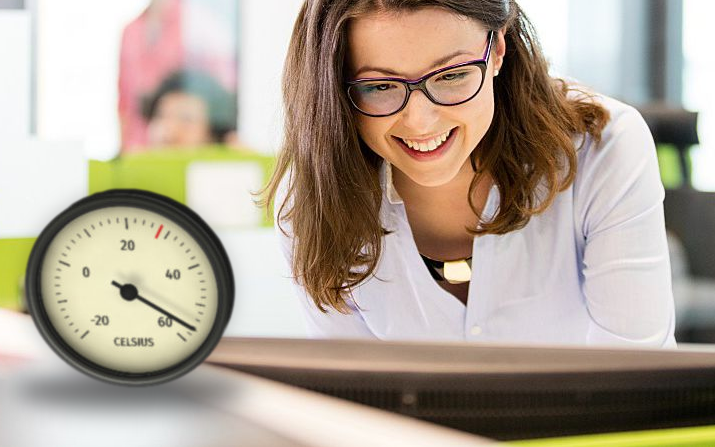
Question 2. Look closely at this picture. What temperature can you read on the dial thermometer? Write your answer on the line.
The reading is 56 °C
